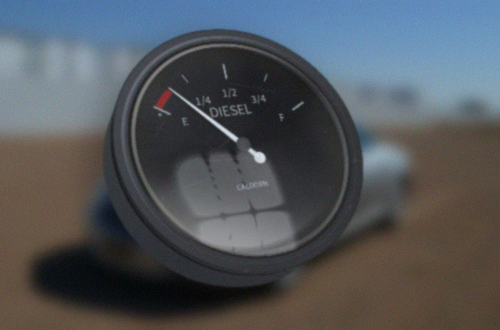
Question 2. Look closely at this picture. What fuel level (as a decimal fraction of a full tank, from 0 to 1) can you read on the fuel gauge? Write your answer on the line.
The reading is 0.125
